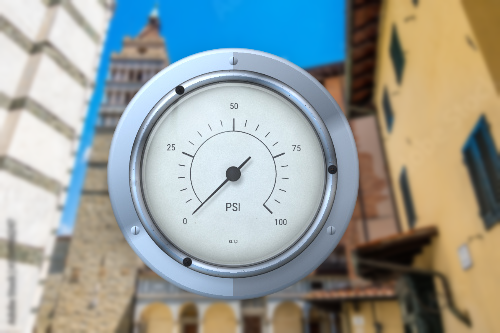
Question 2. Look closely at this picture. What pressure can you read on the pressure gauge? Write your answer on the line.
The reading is 0 psi
